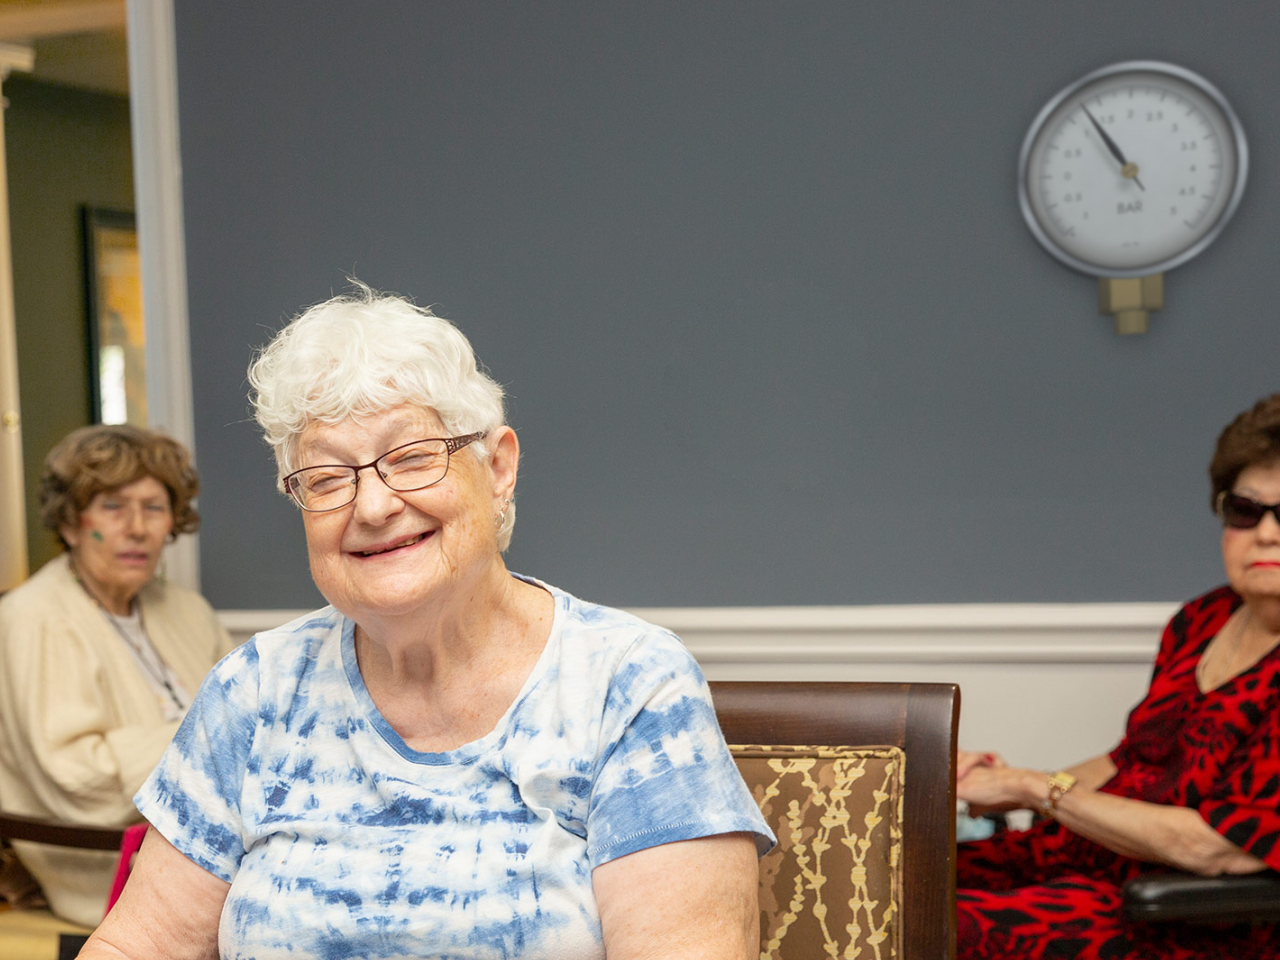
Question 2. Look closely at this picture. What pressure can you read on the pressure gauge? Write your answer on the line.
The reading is 1.25 bar
